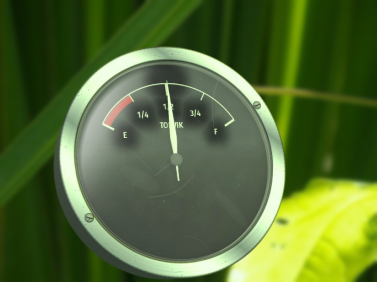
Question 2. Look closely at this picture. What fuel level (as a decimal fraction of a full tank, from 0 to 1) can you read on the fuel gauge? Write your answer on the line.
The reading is 0.5
